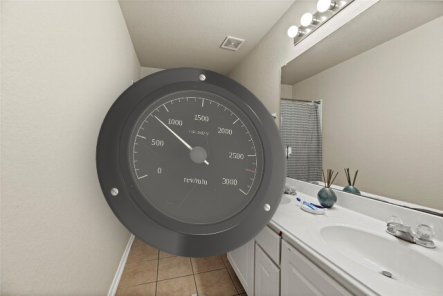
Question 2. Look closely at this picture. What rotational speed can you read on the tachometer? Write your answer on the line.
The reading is 800 rpm
